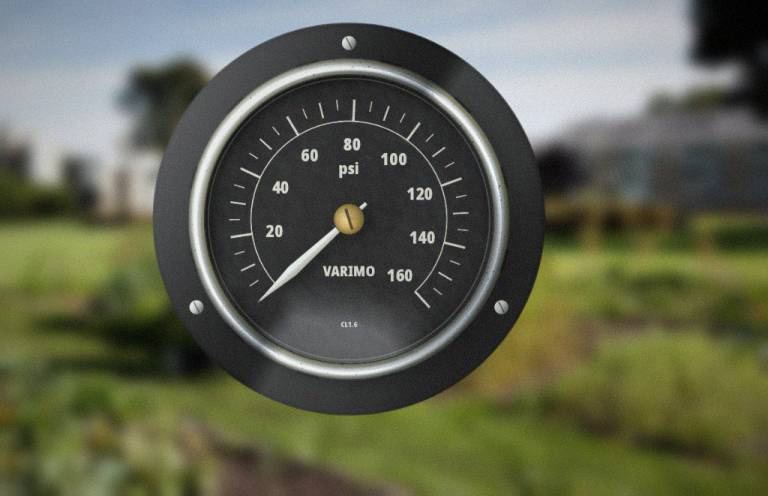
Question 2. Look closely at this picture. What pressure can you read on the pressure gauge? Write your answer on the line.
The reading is 0 psi
